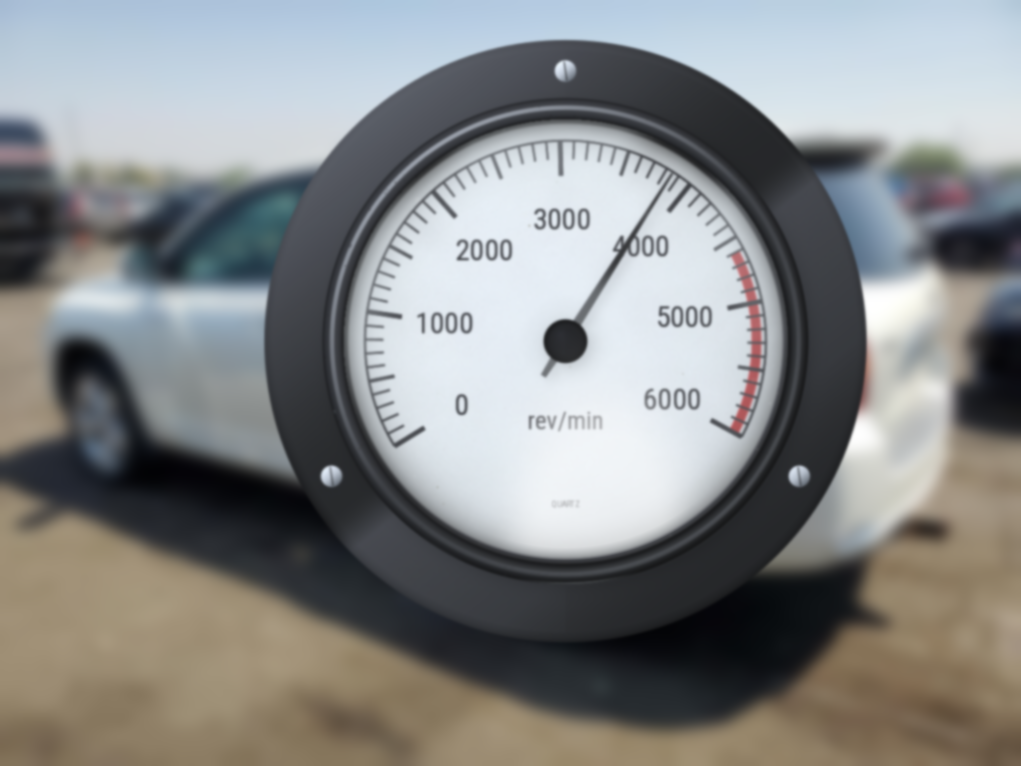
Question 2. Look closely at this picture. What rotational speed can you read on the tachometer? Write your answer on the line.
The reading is 3850 rpm
